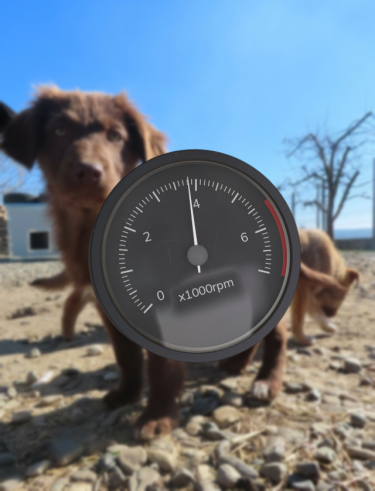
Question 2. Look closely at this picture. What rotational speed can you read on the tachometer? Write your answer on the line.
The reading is 3800 rpm
